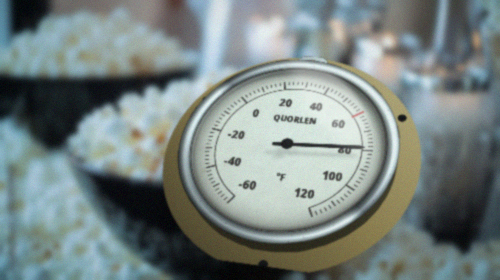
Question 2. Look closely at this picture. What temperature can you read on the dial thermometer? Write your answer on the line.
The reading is 80 °F
